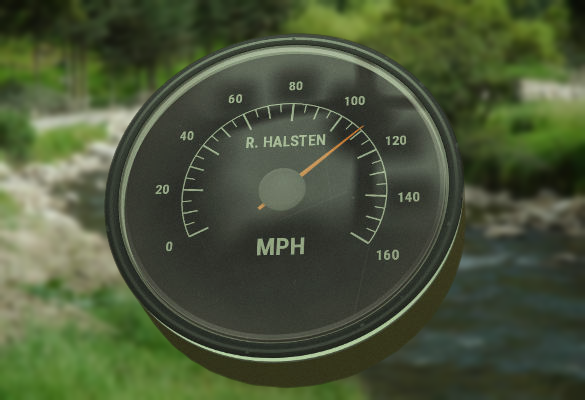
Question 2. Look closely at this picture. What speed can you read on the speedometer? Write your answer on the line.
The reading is 110 mph
